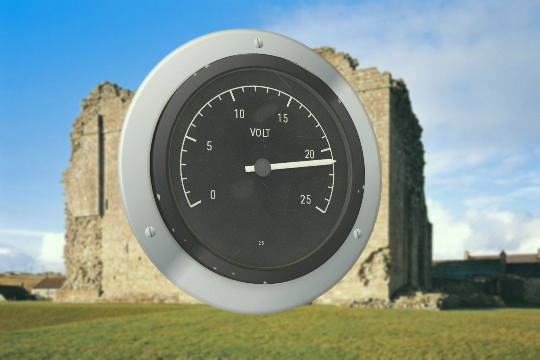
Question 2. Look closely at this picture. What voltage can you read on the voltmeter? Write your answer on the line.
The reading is 21 V
